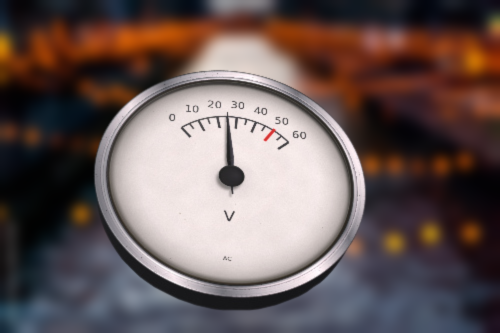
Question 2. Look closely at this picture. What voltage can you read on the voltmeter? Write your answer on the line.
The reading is 25 V
